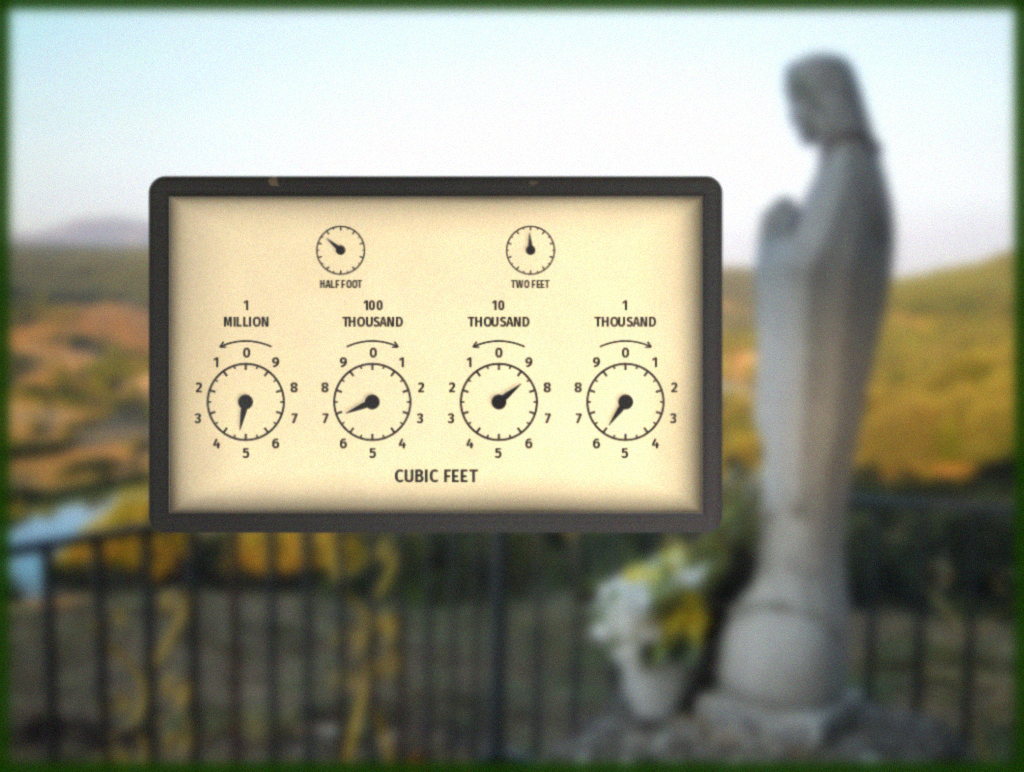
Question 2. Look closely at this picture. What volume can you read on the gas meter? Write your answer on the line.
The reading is 468600 ft³
